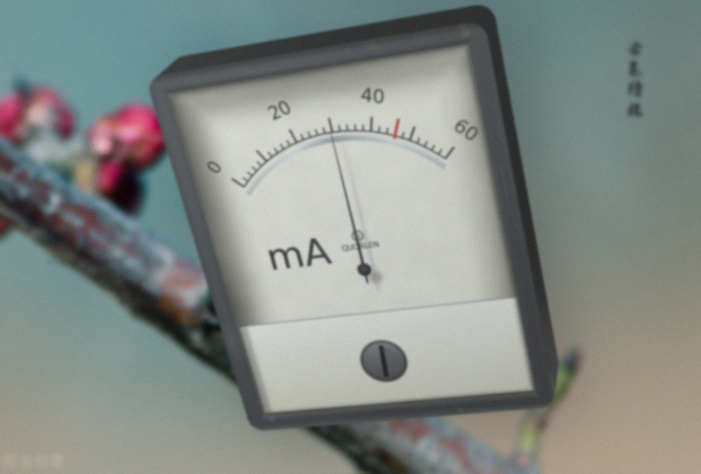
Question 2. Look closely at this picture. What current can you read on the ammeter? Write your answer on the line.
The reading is 30 mA
